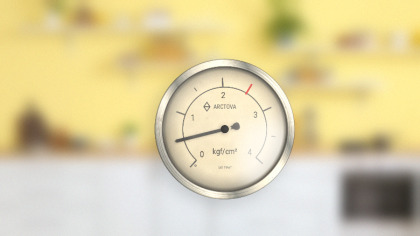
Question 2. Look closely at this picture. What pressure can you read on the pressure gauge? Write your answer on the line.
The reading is 0.5 kg/cm²
